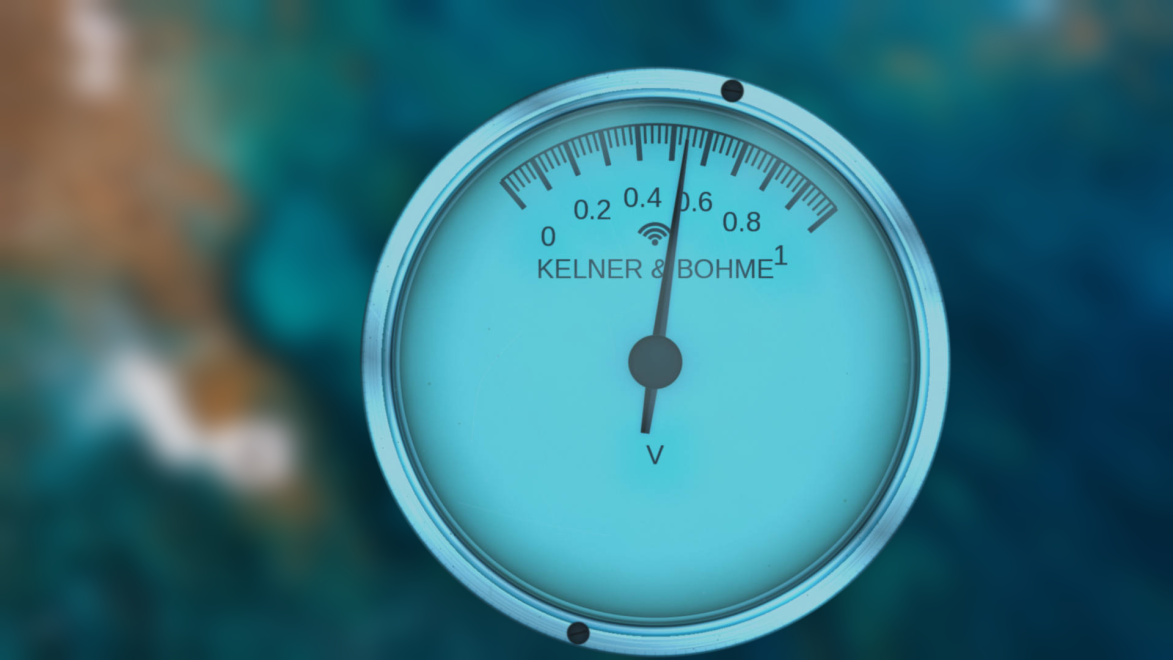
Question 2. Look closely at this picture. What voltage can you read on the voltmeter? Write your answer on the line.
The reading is 0.54 V
